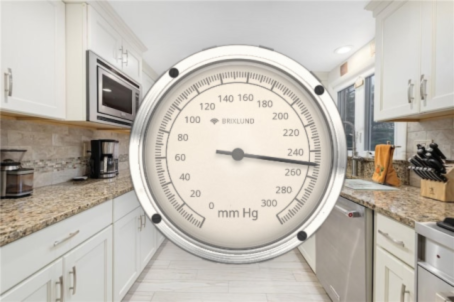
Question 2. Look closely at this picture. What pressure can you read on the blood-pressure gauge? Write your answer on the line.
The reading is 250 mmHg
